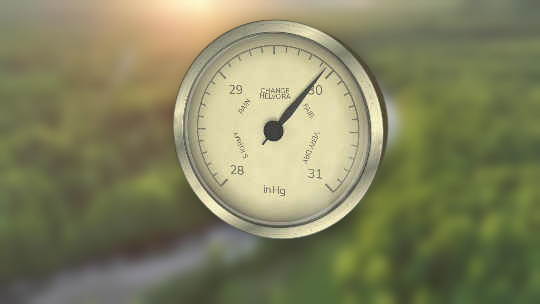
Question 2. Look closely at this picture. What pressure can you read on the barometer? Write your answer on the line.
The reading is 29.95 inHg
